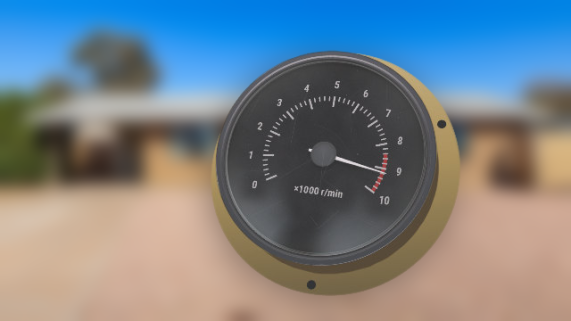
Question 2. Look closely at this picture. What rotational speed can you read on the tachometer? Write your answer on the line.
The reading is 9200 rpm
